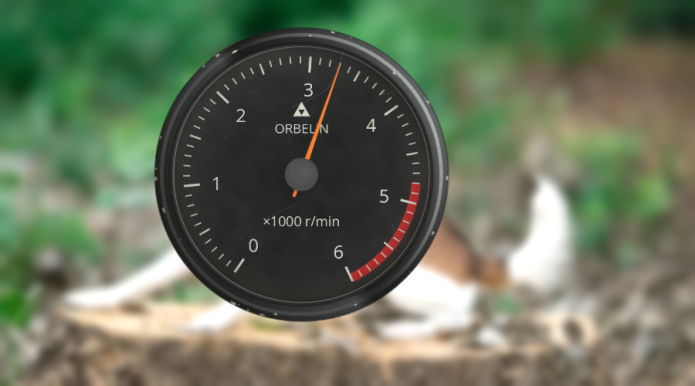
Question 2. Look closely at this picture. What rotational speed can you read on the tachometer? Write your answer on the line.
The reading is 3300 rpm
